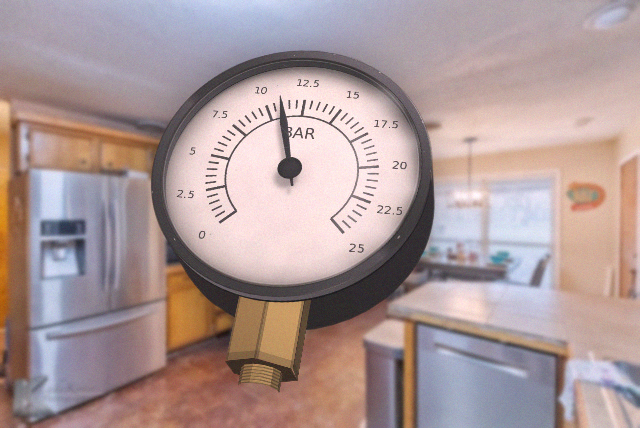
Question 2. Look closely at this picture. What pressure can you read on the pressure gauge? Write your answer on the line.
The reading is 11 bar
